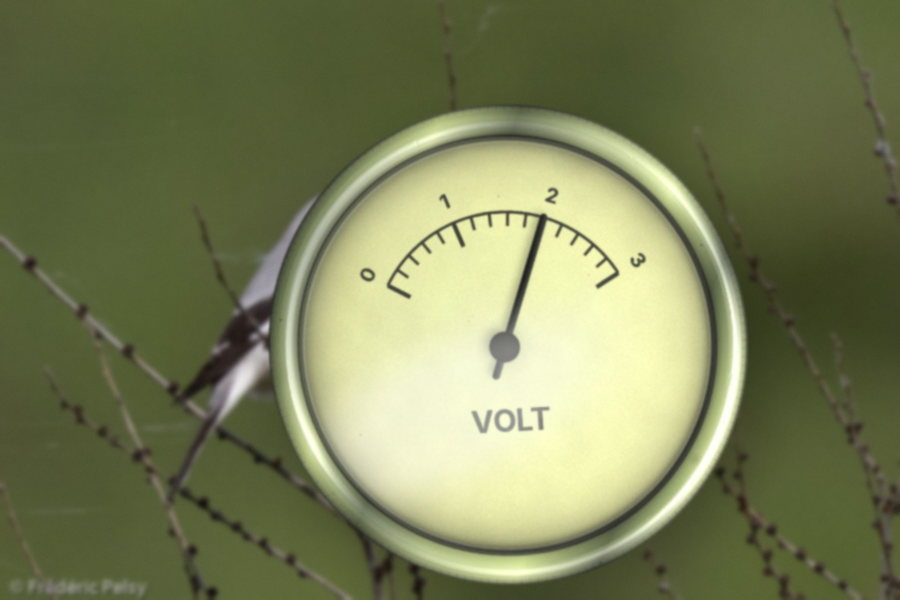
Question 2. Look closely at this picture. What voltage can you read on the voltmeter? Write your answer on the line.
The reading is 2 V
